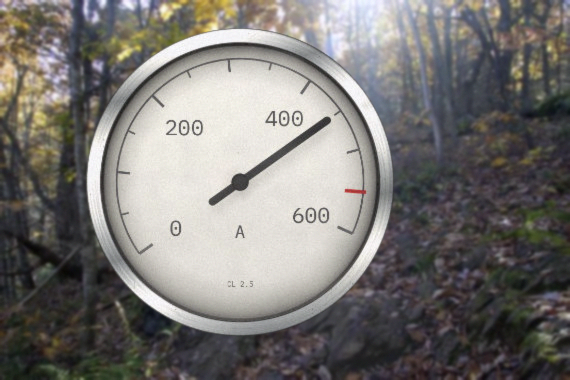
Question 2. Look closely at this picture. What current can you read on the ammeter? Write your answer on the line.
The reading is 450 A
